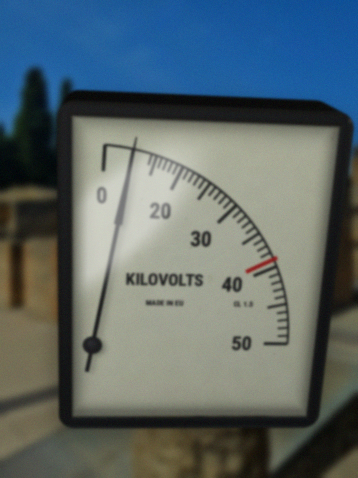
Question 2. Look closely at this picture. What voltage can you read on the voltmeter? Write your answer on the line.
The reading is 10 kV
